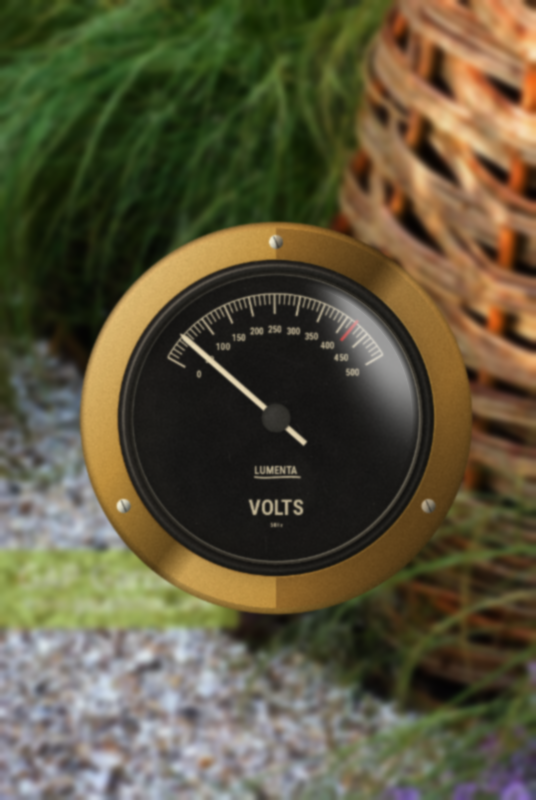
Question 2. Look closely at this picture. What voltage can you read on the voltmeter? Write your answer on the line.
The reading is 50 V
